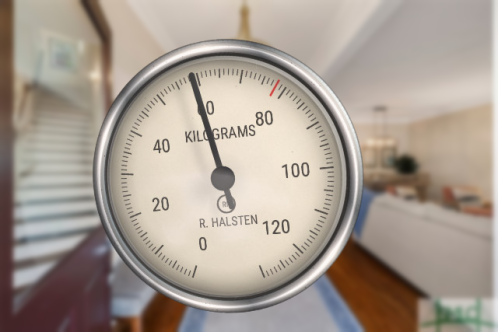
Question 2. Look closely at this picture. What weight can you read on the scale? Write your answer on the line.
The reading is 59 kg
